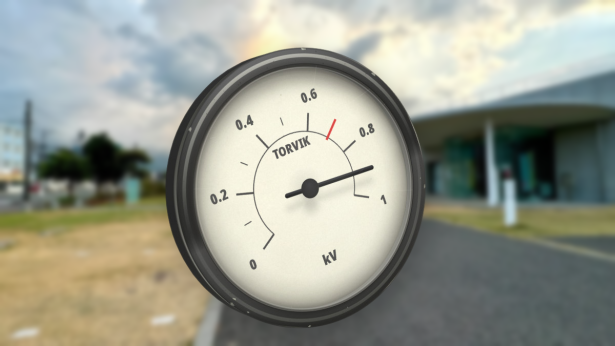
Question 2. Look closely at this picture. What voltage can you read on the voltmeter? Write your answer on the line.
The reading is 0.9 kV
